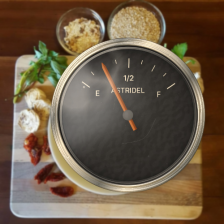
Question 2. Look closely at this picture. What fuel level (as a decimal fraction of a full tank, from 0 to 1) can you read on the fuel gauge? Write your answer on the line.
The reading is 0.25
